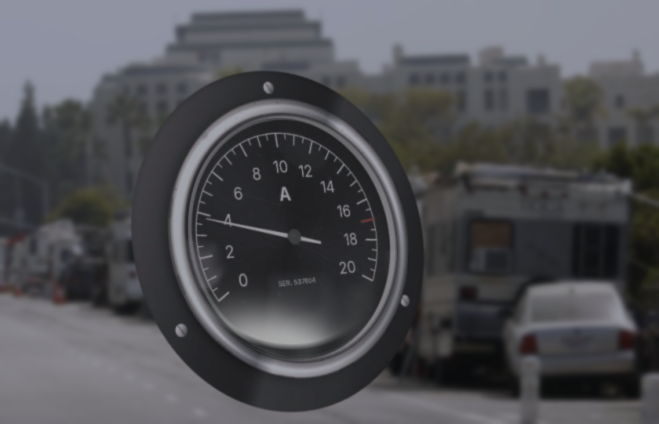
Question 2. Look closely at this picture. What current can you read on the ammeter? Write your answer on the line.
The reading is 3.75 A
